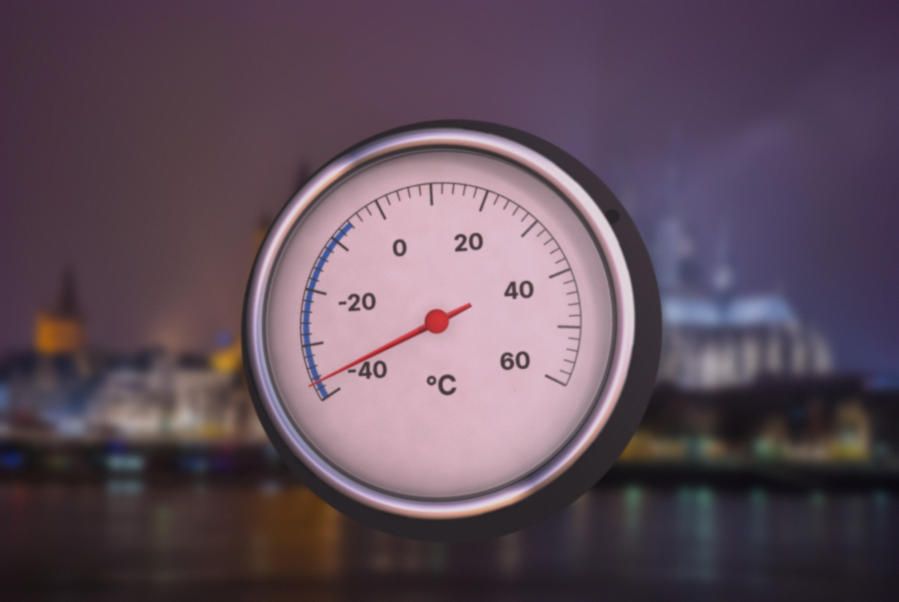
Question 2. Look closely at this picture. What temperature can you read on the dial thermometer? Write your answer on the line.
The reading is -37 °C
